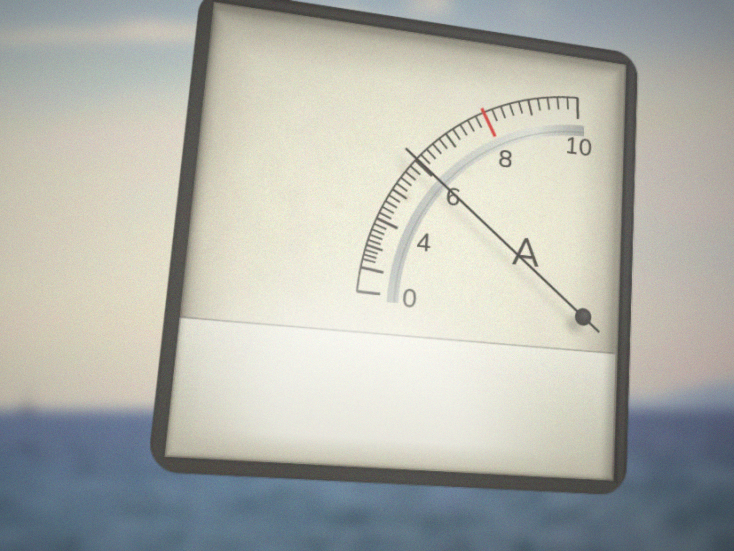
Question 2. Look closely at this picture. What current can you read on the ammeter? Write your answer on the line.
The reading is 6 A
